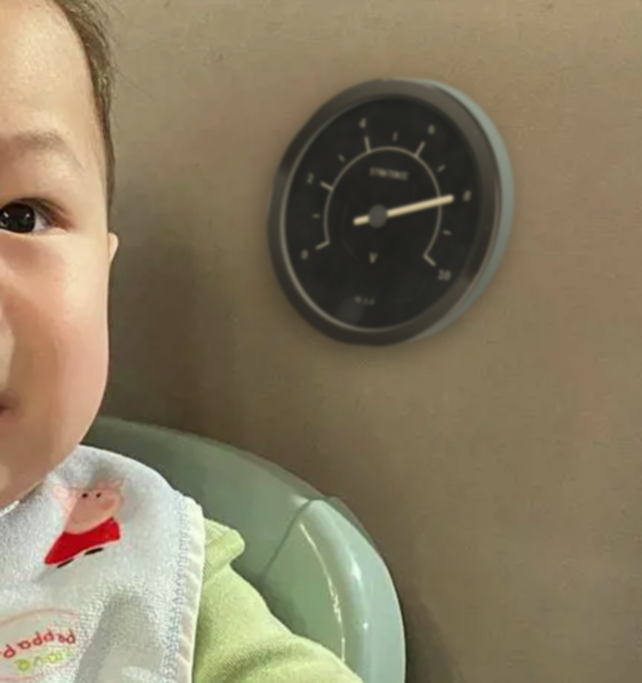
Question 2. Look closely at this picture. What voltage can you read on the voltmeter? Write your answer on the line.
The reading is 8 V
